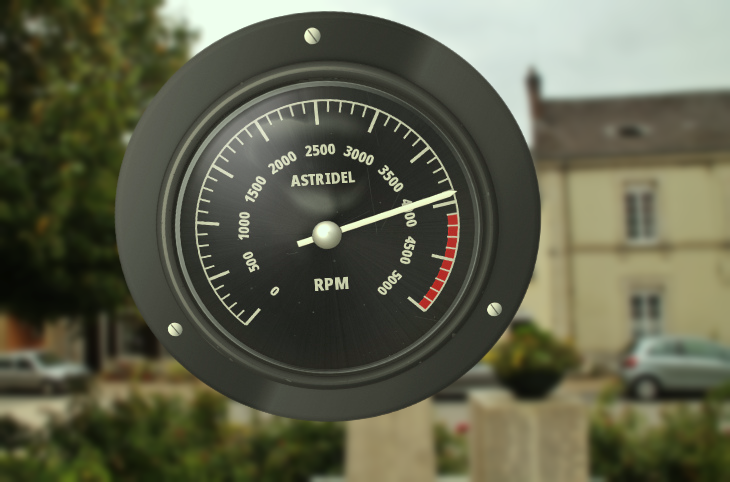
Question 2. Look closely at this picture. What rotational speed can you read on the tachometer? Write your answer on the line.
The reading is 3900 rpm
